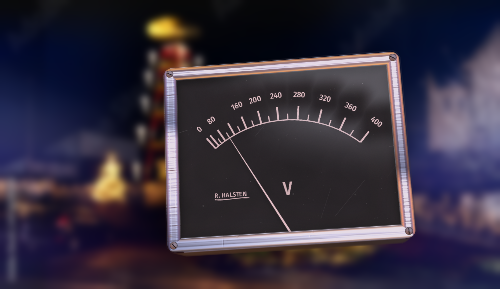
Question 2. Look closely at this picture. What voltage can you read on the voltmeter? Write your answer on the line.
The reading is 100 V
